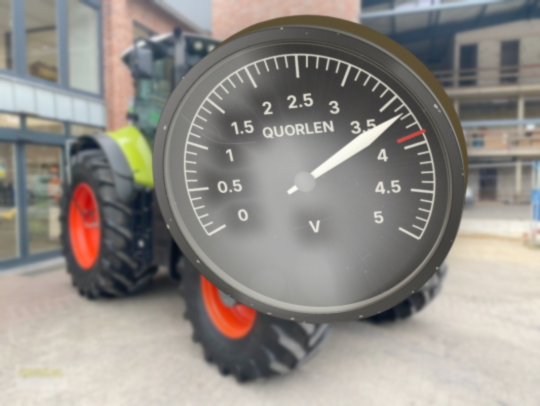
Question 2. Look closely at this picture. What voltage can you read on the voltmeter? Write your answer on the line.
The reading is 3.65 V
